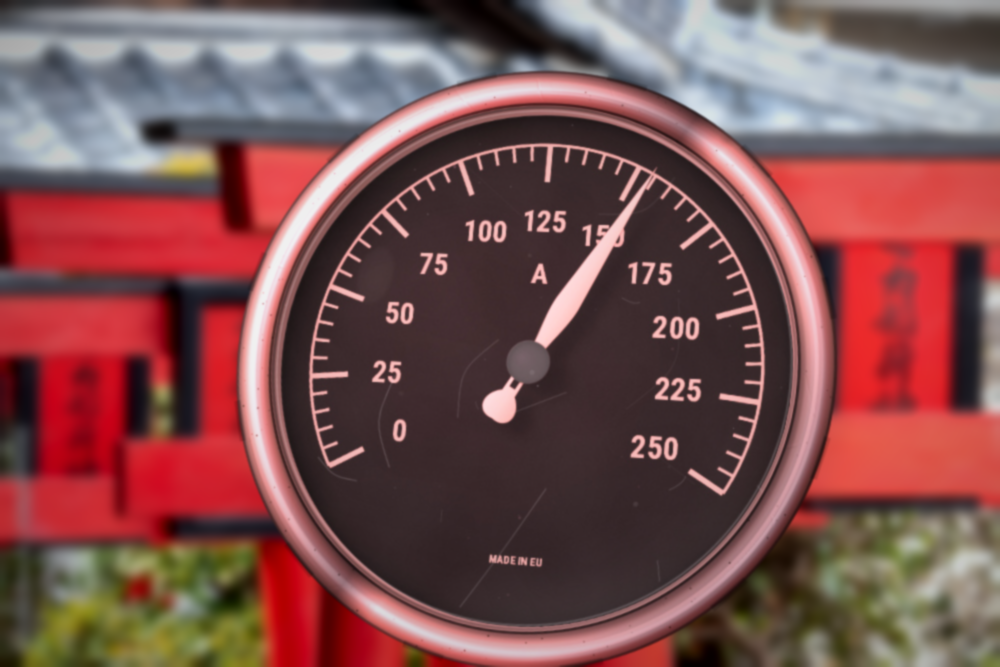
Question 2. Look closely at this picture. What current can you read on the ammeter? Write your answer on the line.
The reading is 155 A
